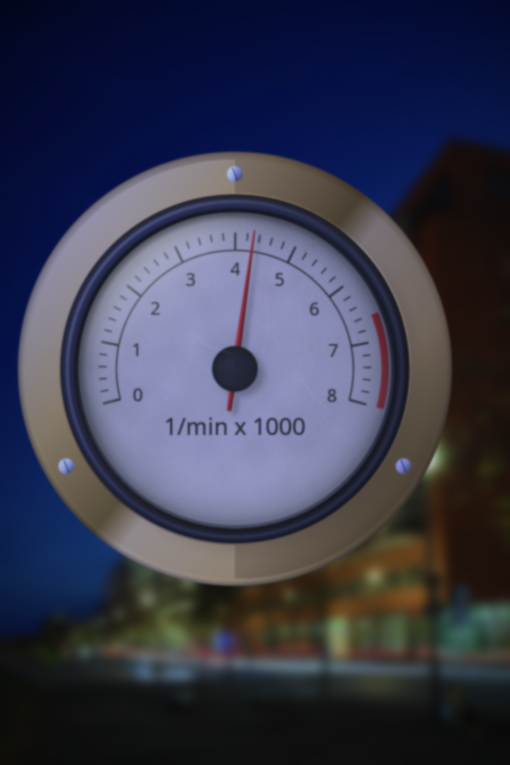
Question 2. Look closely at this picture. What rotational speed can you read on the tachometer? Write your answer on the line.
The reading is 4300 rpm
